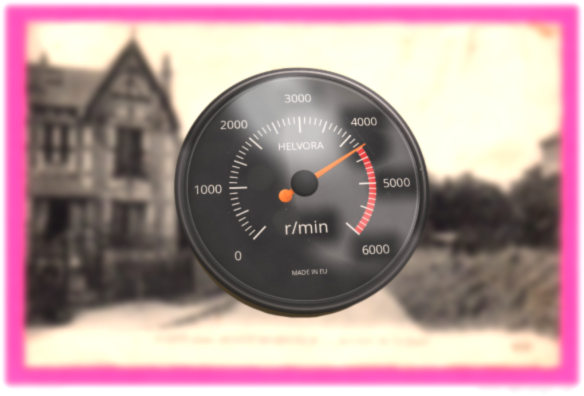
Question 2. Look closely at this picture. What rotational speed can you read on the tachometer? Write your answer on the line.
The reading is 4300 rpm
